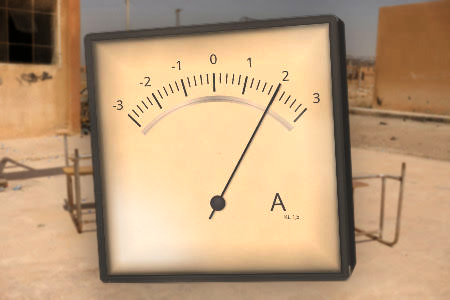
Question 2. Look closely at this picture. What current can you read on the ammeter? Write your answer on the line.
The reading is 2 A
